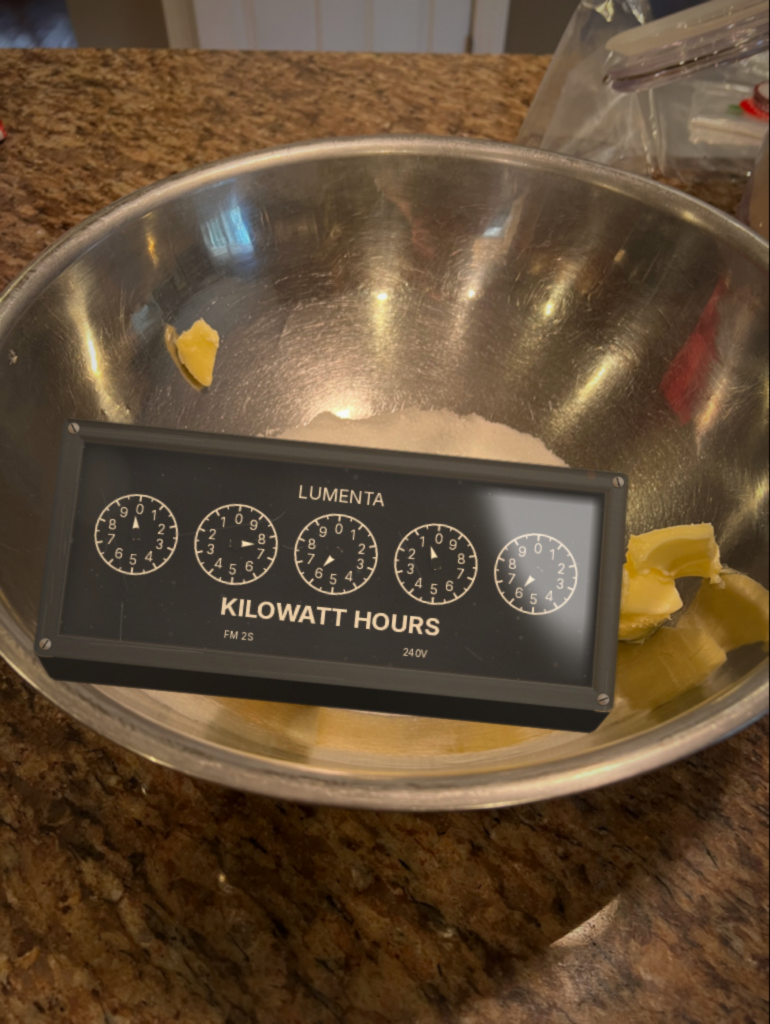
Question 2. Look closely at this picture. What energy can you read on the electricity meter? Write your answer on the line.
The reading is 97606 kWh
